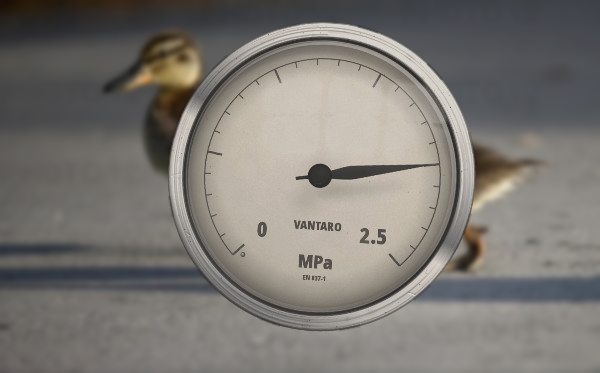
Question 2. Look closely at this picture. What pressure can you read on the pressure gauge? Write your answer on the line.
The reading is 2 MPa
